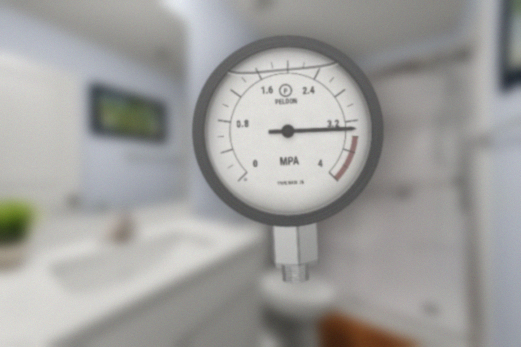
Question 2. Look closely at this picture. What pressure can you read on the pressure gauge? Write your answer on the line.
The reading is 3.3 MPa
